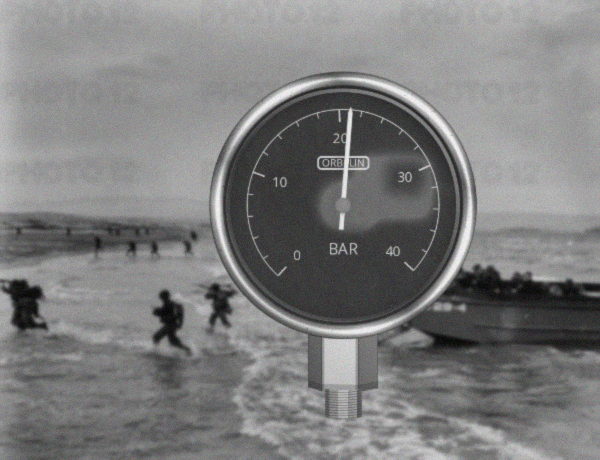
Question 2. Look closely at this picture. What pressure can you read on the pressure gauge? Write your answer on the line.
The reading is 21 bar
